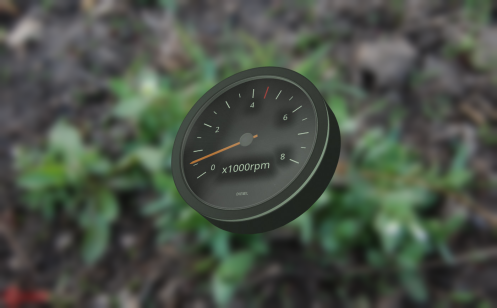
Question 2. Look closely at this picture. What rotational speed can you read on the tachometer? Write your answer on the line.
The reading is 500 rpm
